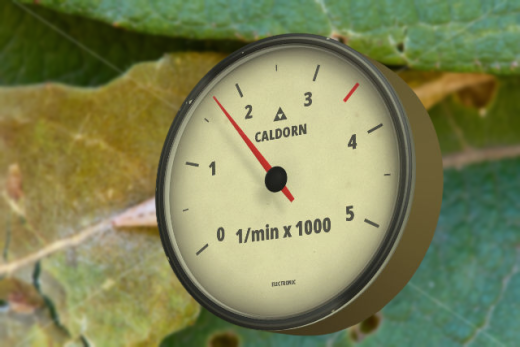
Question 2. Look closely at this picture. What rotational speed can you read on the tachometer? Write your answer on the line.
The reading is 1750 rpm
